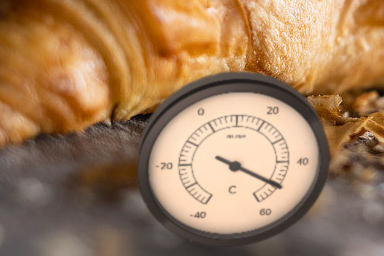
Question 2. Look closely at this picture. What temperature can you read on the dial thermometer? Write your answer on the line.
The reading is 50 °C
